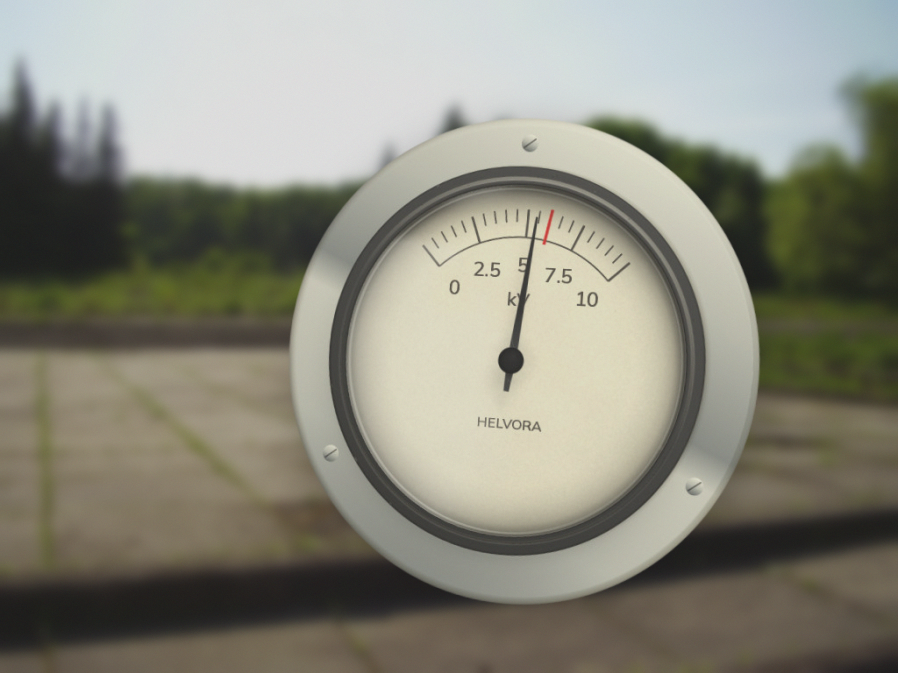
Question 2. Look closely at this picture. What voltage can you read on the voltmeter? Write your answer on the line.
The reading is 5.5 kV
